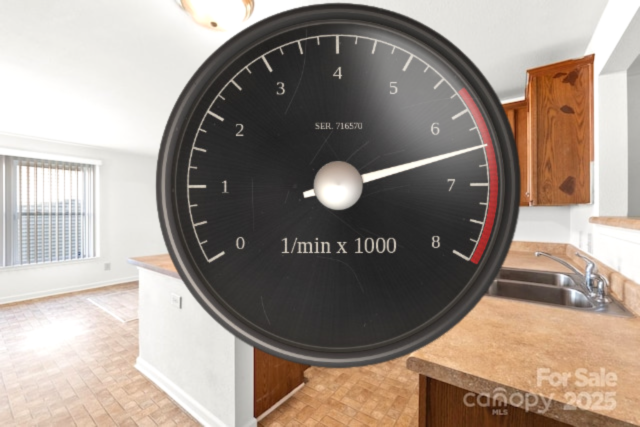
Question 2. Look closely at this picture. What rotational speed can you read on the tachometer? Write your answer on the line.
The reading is 6500 rpm
